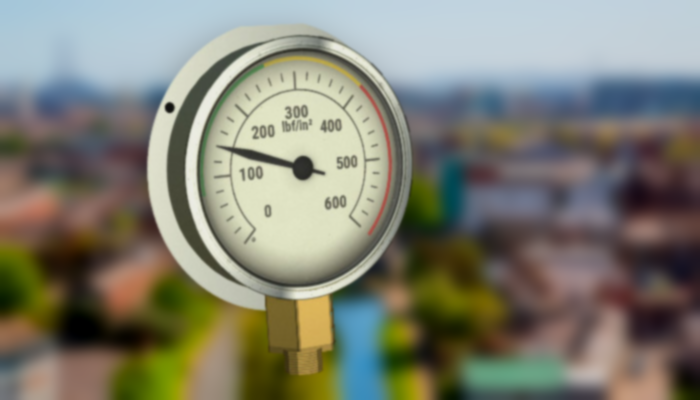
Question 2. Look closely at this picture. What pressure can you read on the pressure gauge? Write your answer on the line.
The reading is 140 psi
